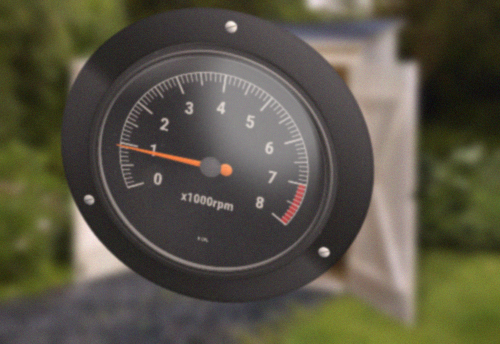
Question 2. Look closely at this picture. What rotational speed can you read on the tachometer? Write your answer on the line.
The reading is 1000 rpm
